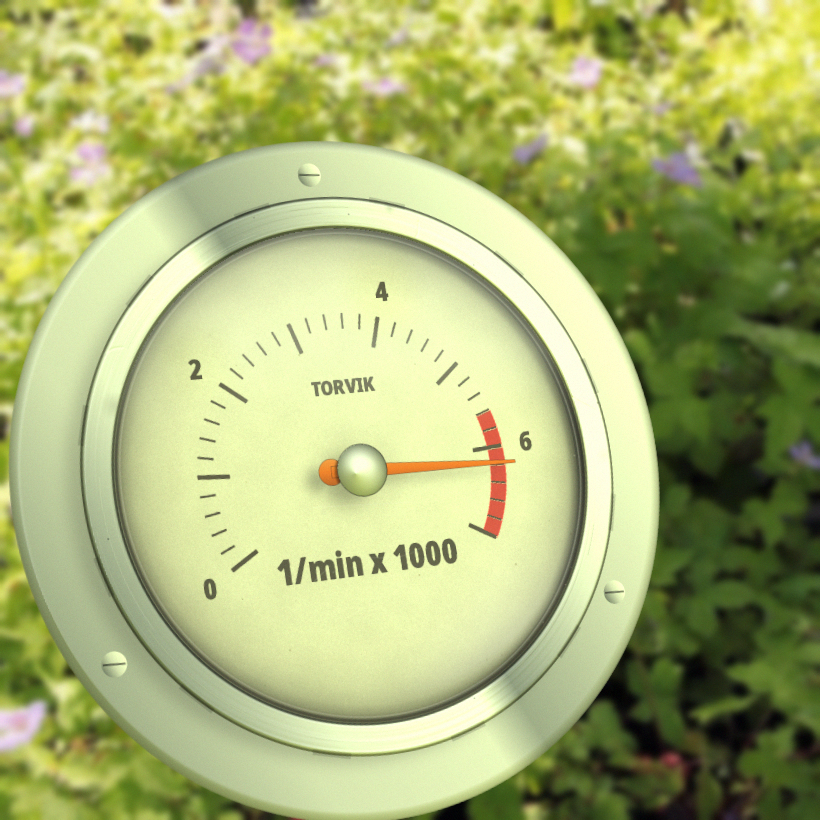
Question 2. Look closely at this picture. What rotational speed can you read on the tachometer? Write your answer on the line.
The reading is 6200 rpm
